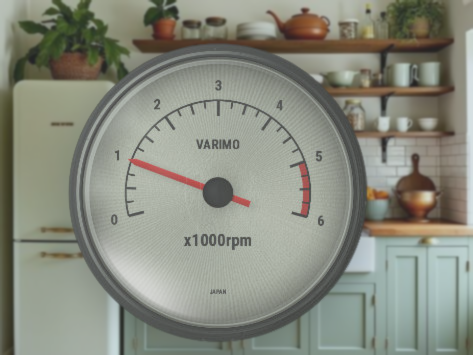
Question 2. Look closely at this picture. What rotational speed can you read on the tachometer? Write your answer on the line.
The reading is 1000 rpm
